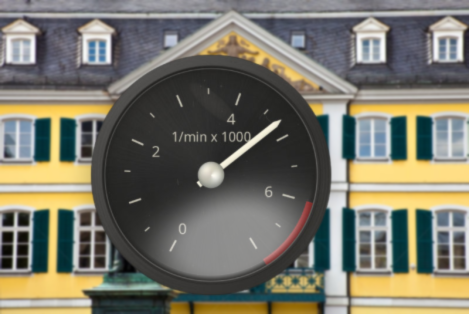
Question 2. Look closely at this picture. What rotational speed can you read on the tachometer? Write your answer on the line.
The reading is 4750 rpm
